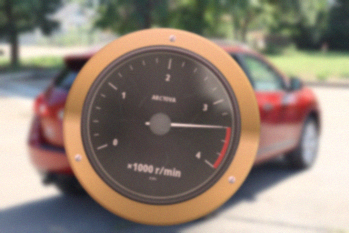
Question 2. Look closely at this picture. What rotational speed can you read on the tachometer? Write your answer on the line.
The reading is 3400 rpm
